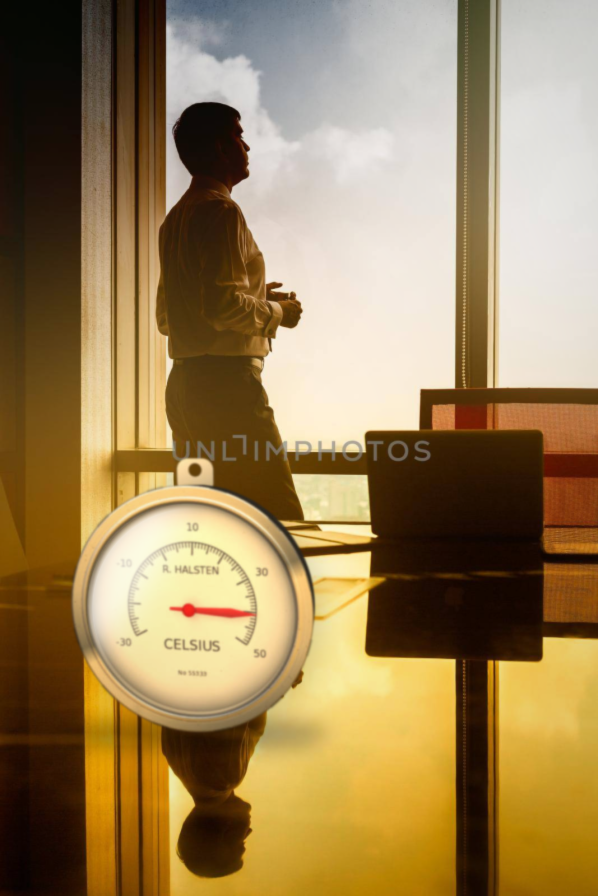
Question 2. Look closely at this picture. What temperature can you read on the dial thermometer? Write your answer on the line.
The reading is 40 °C
